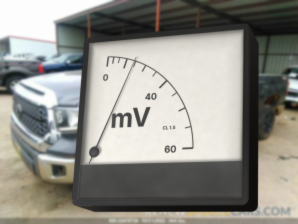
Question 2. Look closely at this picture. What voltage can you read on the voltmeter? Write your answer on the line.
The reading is 25 mV
